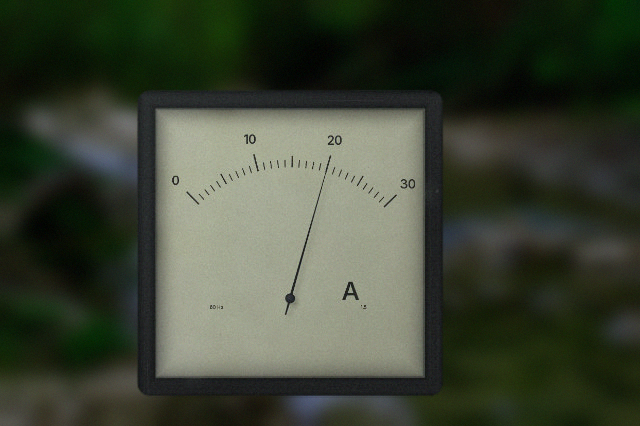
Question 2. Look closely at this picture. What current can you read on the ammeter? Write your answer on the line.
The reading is 20 A
